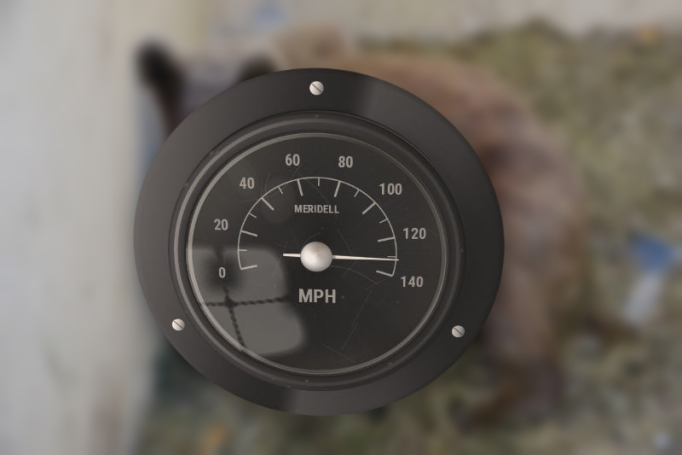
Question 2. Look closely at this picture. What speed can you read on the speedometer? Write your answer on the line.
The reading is 130 mph
